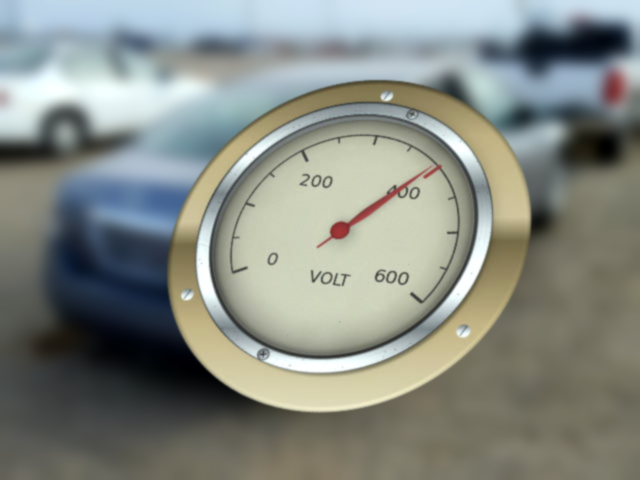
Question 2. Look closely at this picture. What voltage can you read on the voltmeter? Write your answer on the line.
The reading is 400 V
